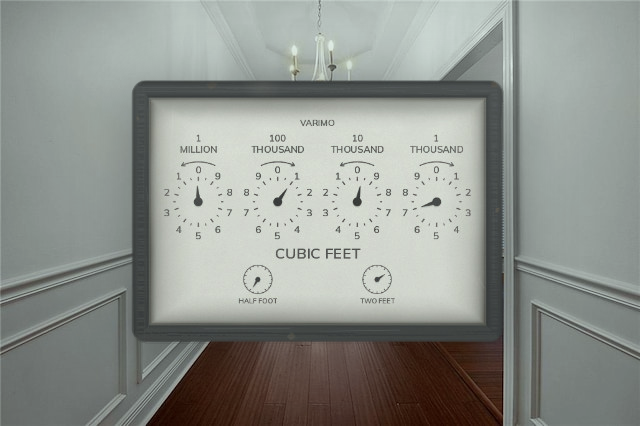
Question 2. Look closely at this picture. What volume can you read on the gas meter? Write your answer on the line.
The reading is 9700 ft³
